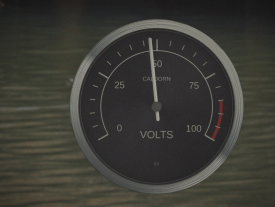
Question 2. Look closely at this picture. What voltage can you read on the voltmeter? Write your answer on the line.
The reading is 47.5 V
